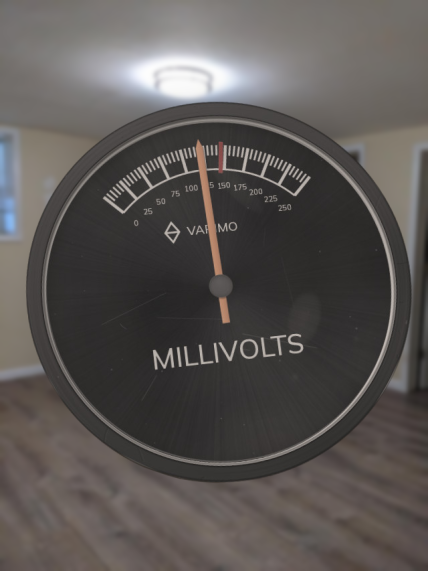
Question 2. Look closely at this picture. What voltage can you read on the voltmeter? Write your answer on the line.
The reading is 120 mV
